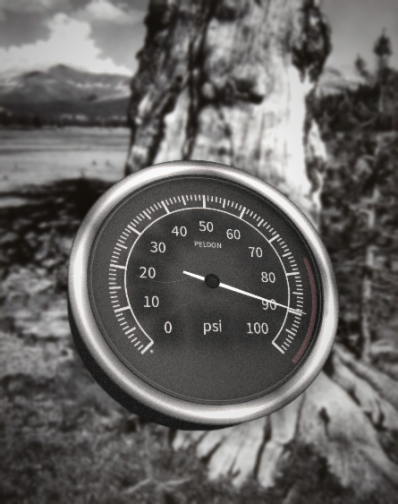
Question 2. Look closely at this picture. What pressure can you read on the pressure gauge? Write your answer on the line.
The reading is 90 psi
